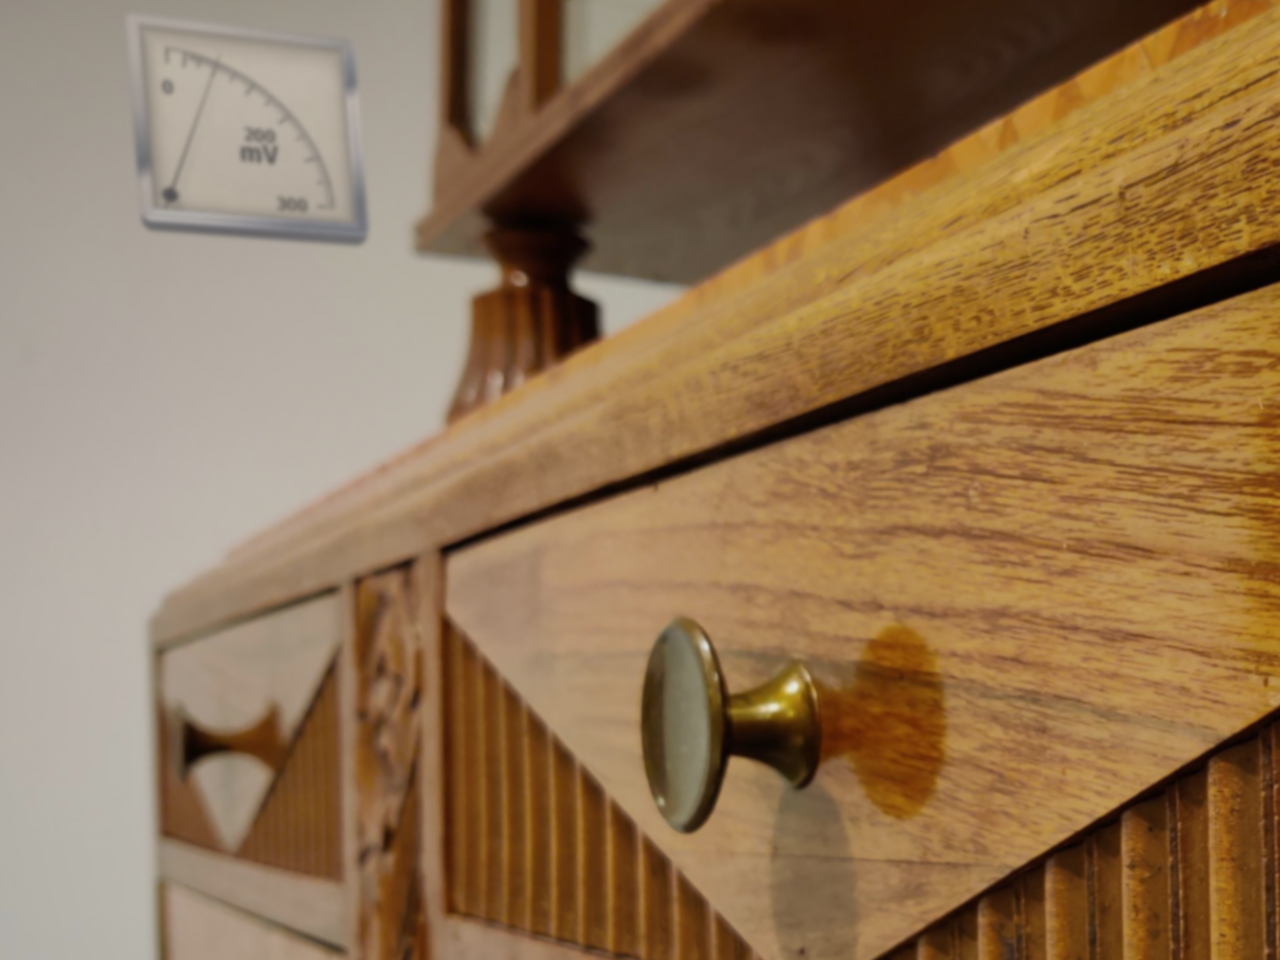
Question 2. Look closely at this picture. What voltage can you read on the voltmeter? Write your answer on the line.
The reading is 100 mV
